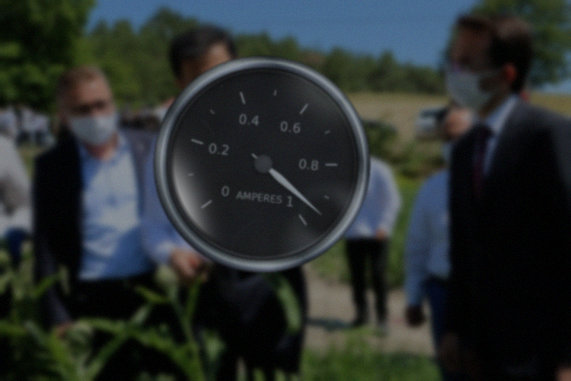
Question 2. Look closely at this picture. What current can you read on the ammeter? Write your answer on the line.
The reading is 0.95 A
